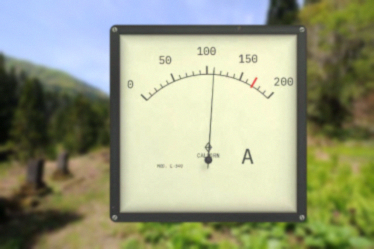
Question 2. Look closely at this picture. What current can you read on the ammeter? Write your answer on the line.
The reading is 110 A
